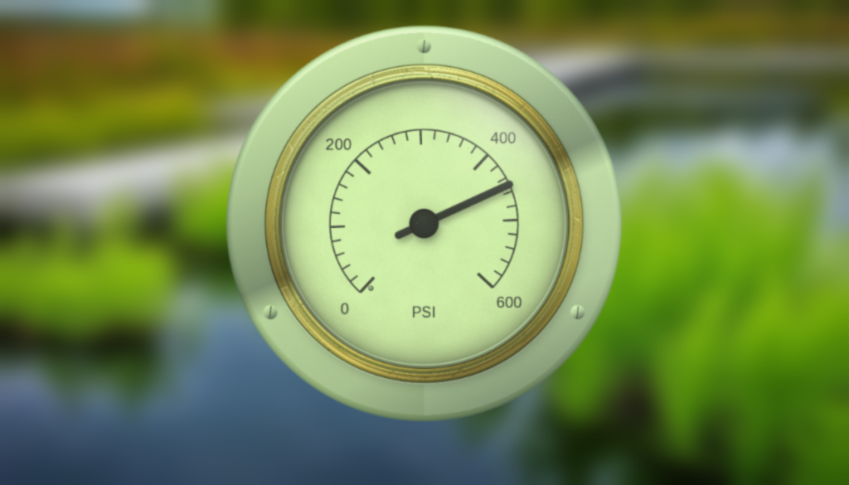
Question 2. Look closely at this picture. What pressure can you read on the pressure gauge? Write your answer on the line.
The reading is 450 psi
